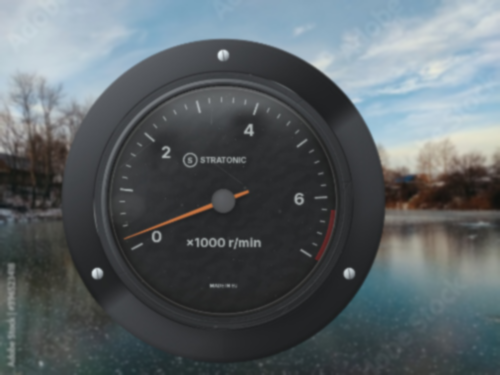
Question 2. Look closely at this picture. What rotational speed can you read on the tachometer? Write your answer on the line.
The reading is 200 rpm
